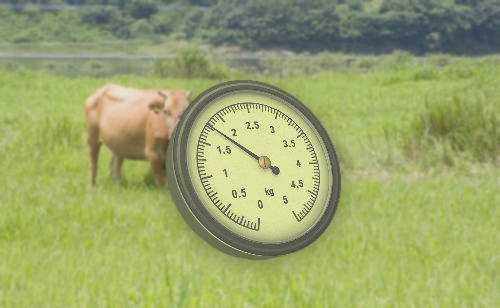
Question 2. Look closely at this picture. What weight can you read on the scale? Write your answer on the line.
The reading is 1.75 kg
